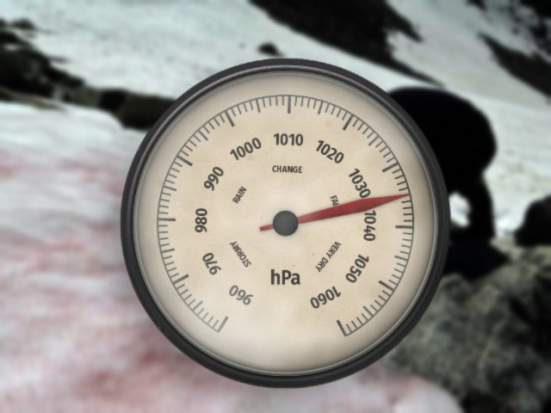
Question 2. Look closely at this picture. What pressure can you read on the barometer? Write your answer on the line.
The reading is 1035 hPa
